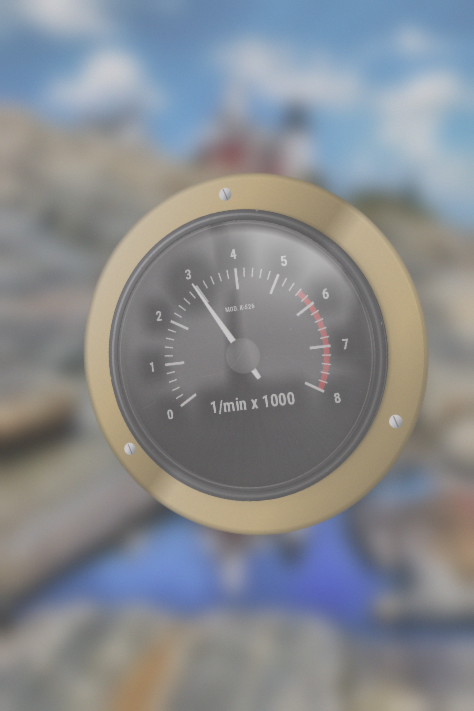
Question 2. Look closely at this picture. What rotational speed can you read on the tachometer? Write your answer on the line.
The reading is 3000 rpm
